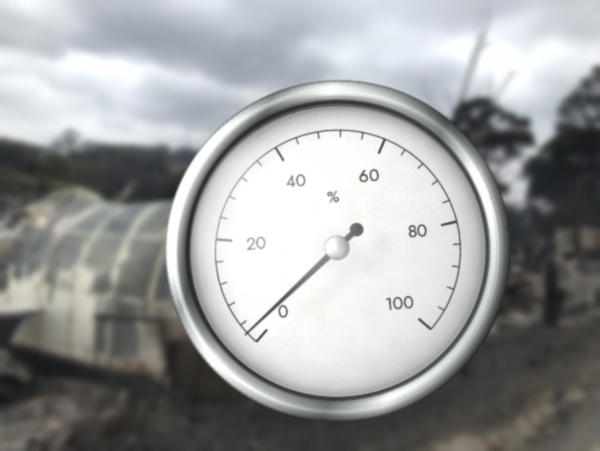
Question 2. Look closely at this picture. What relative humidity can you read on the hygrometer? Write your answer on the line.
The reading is 2 %
